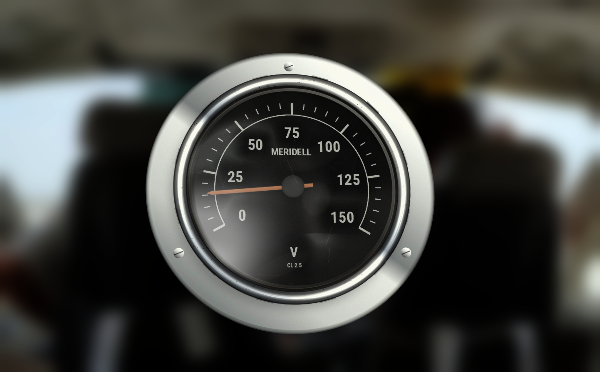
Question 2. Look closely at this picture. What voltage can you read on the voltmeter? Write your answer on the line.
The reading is 15 V
